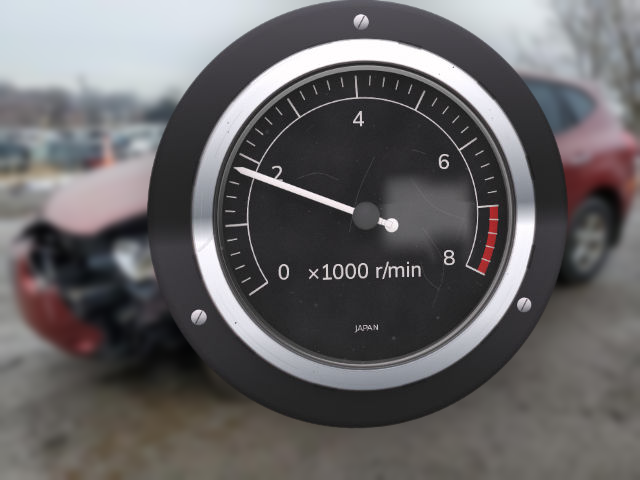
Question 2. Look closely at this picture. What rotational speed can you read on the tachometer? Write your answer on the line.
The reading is 1800 rpm
